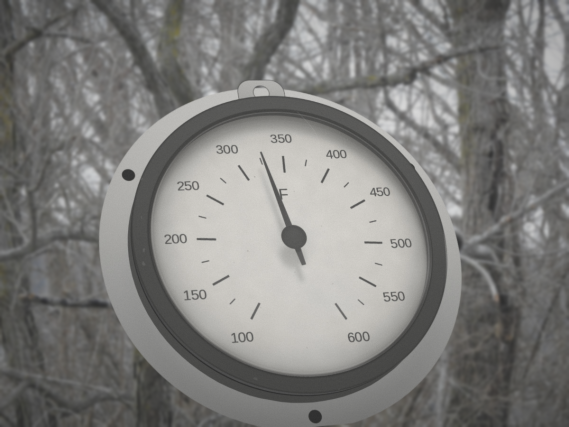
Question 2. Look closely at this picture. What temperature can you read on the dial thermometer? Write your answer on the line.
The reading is 325 °F
